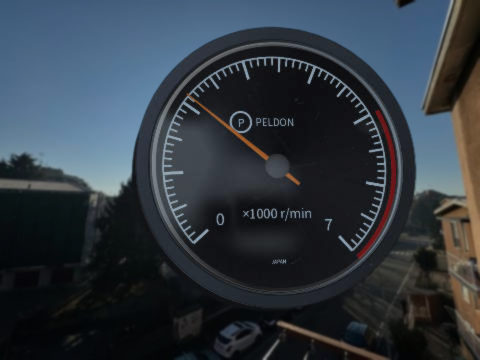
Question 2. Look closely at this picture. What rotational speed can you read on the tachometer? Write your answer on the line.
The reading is 2100 rpm
